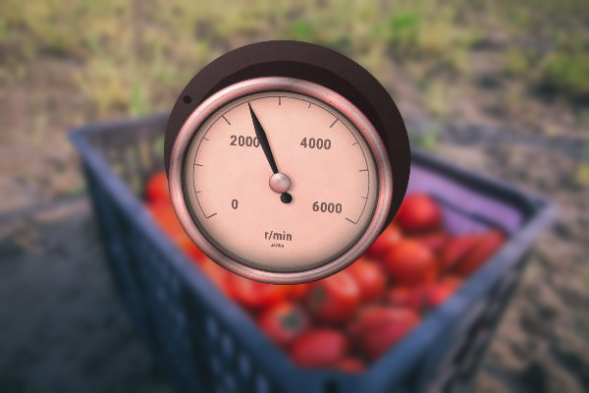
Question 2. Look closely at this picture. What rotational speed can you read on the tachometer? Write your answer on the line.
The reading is 2500 rpm
